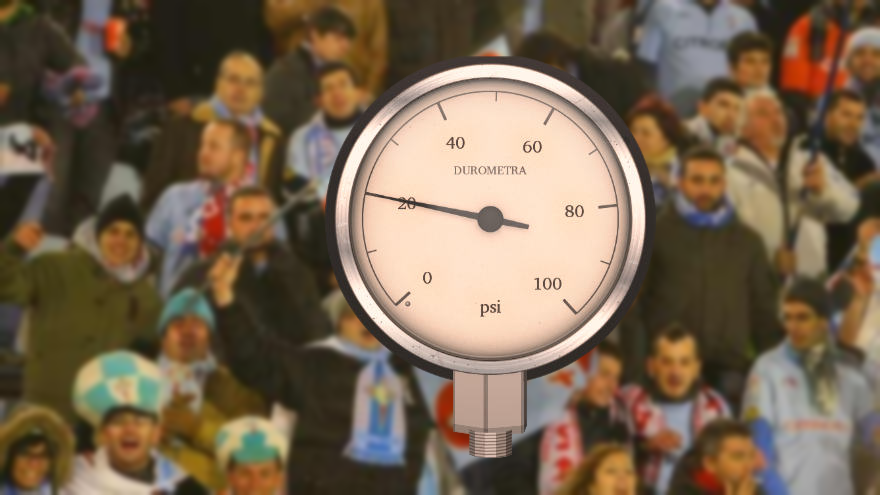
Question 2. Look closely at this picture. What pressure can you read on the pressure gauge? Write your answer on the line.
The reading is 20 psi
